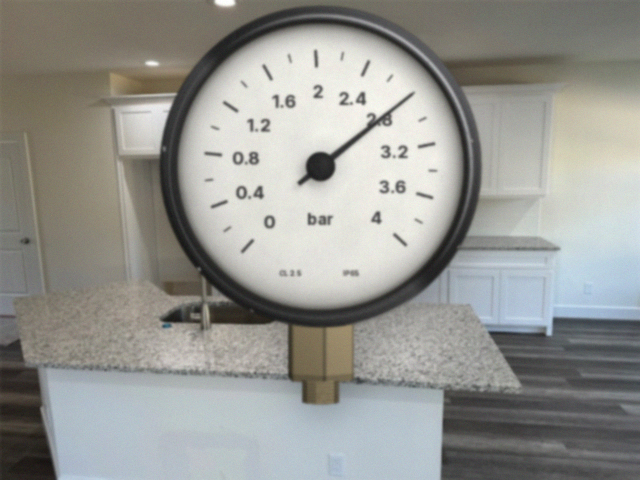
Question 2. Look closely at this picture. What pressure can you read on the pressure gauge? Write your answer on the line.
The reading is 2.8 bar
